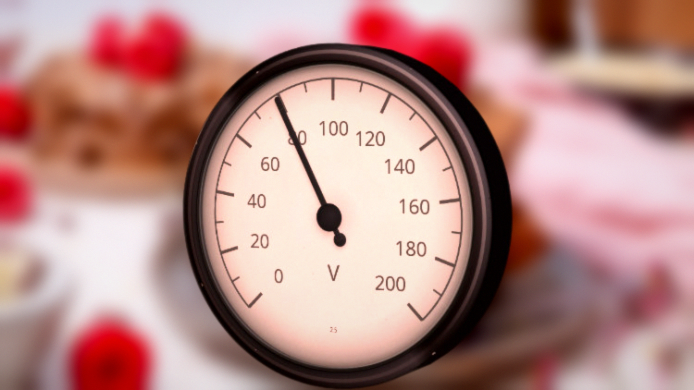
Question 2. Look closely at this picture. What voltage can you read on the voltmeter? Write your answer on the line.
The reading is 80 V
